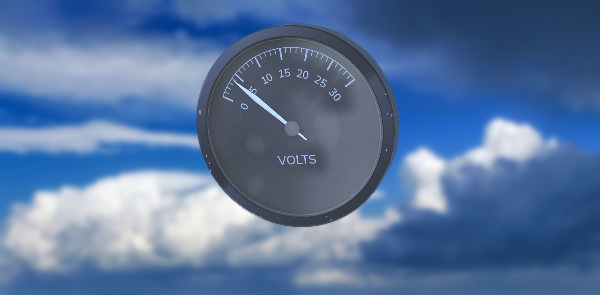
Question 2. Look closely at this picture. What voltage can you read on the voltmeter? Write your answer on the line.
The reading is 4 V
